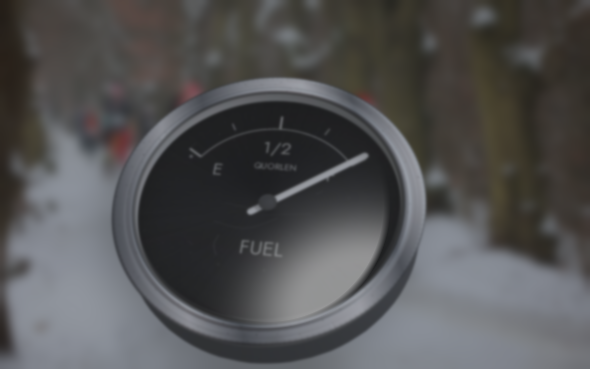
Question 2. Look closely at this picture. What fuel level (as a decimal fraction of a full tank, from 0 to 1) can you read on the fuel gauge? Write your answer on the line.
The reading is 1
